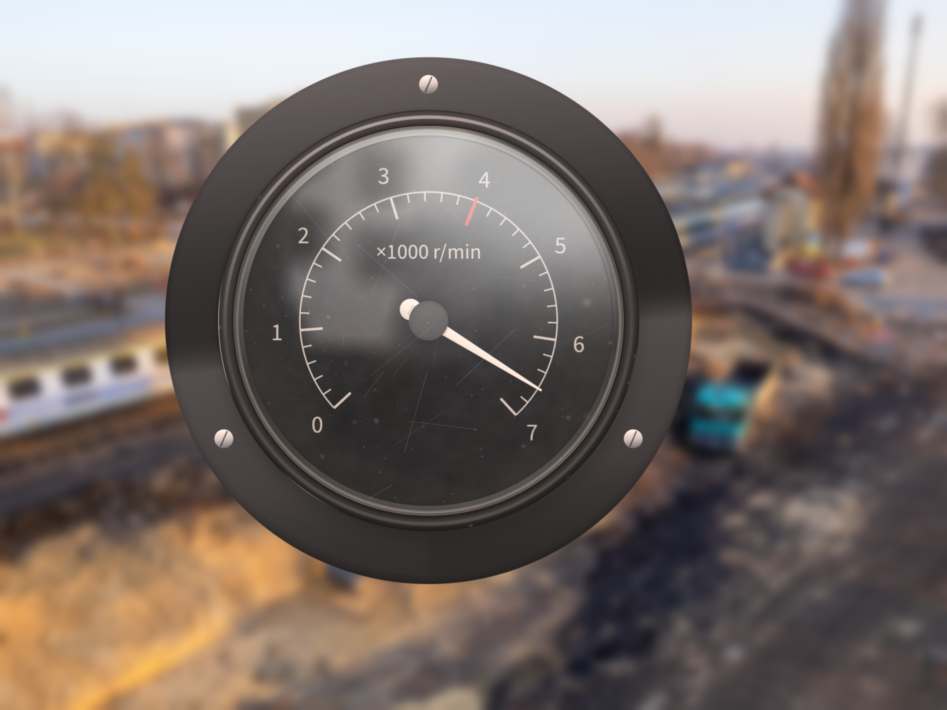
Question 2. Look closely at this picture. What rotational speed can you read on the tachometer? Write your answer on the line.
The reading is 6600 rpm
